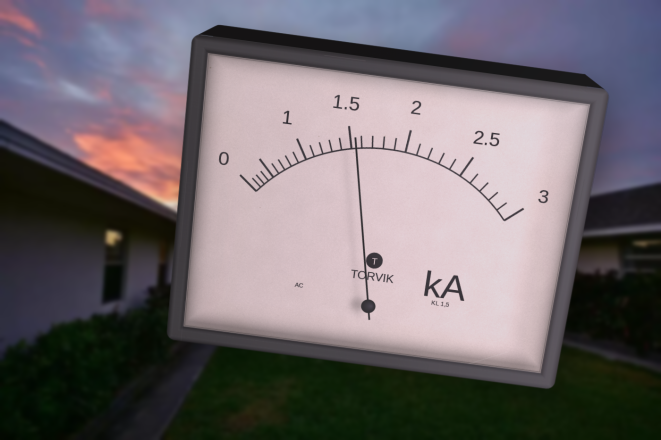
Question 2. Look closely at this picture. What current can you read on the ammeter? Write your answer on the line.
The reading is 1.55 kA
